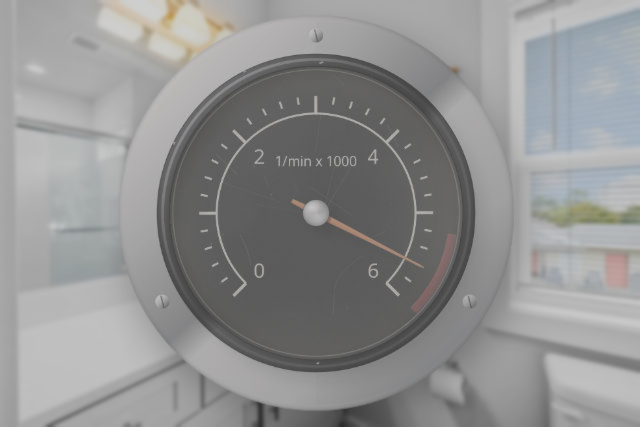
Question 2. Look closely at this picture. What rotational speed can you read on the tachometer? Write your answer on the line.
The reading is 5600 rpm
